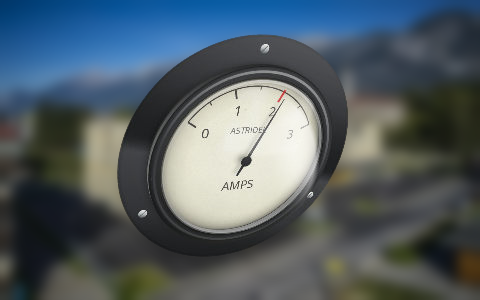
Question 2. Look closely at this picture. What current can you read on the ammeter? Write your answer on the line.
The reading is 2 A
